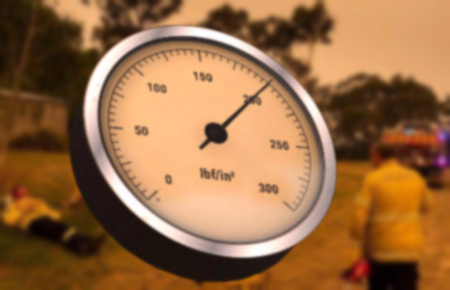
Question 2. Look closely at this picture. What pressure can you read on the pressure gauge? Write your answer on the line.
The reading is 200 psi
